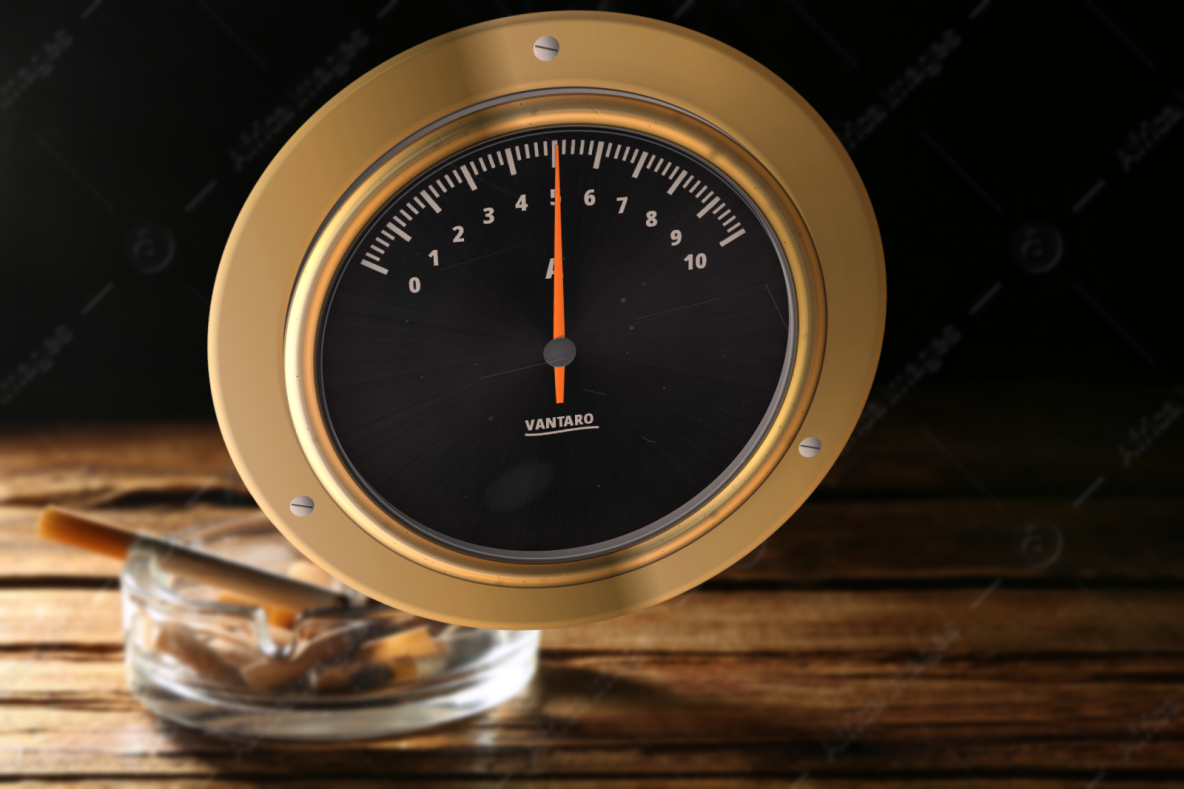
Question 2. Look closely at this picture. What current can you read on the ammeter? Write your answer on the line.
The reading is 5 A
